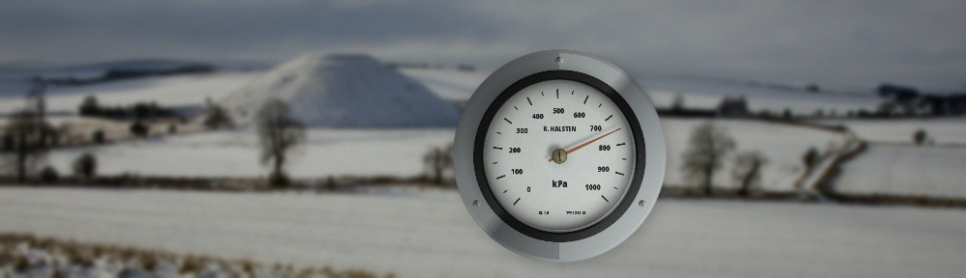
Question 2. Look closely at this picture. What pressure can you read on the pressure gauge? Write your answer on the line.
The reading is 750 kPa
